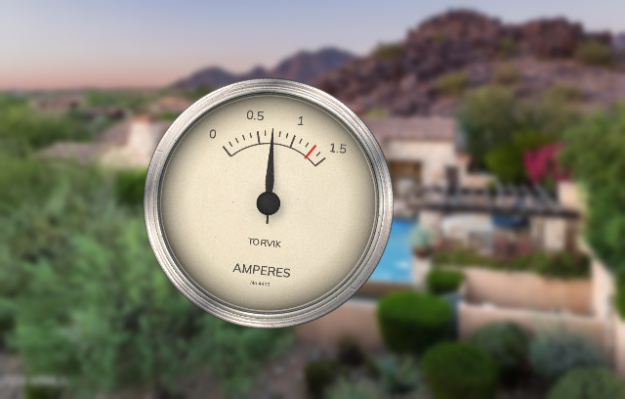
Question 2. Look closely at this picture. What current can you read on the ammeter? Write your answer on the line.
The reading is 0.7 A
